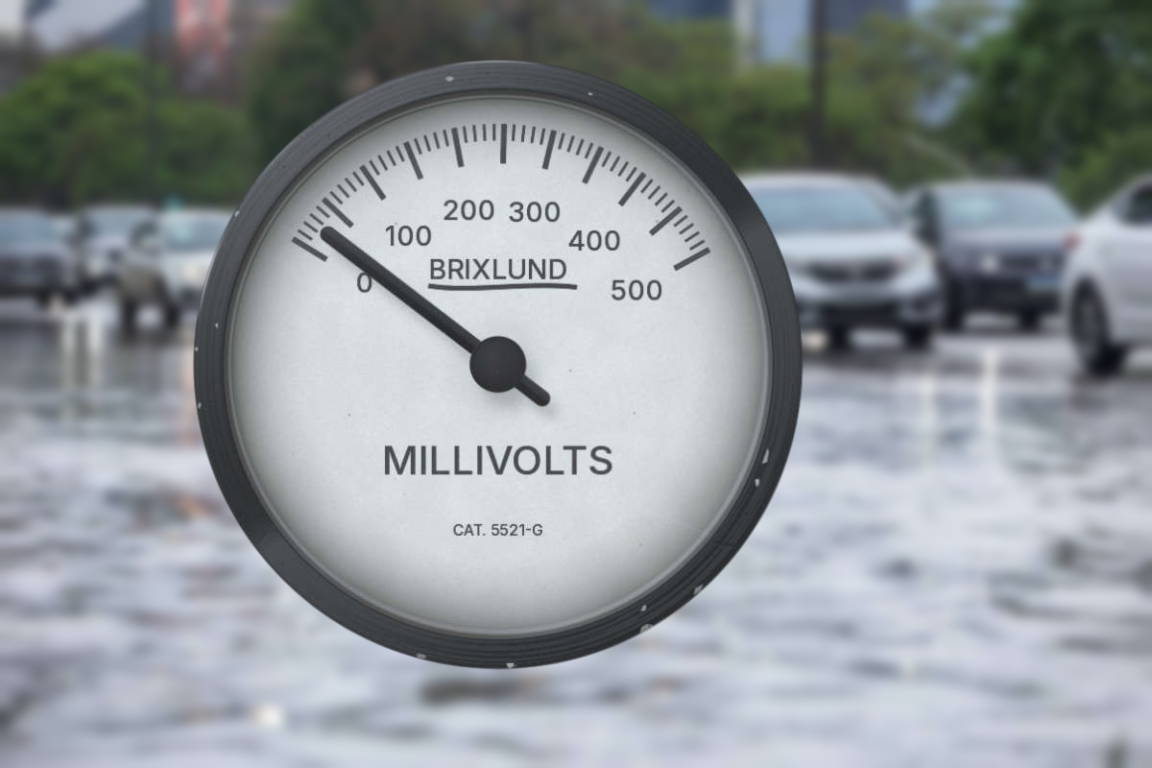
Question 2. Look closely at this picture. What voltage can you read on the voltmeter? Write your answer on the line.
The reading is 25 mV
